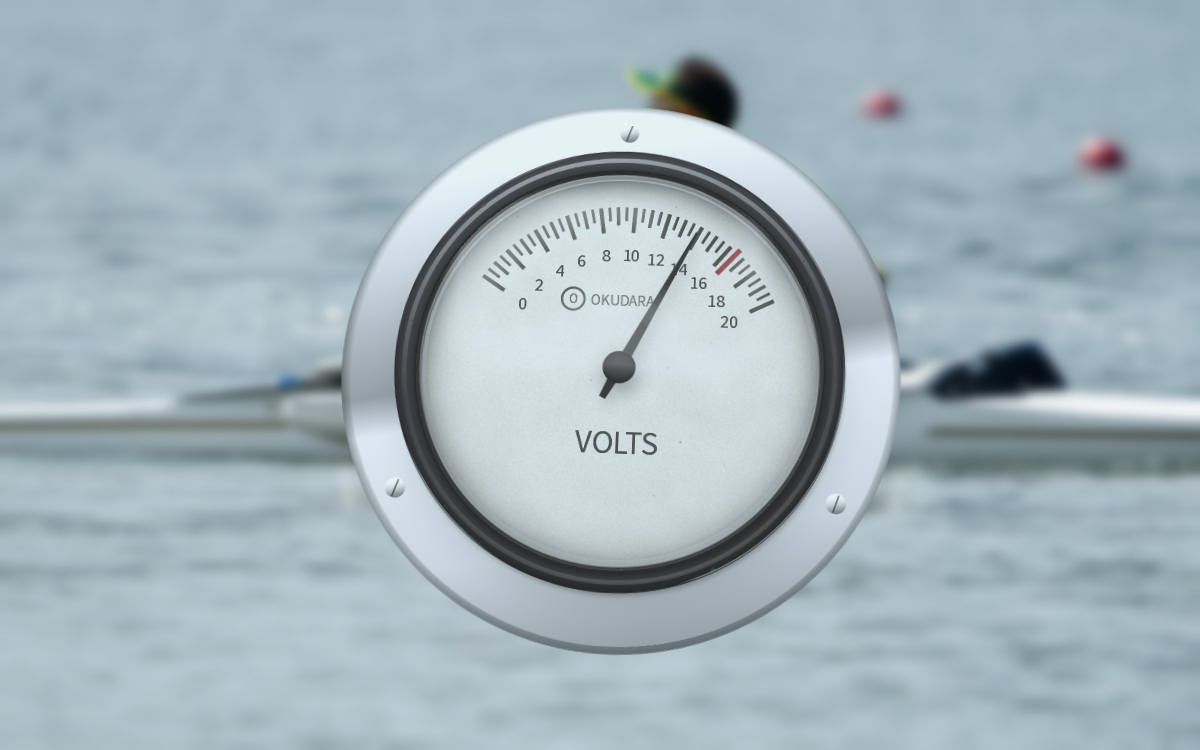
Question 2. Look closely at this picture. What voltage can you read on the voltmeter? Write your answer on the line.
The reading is 14 V
